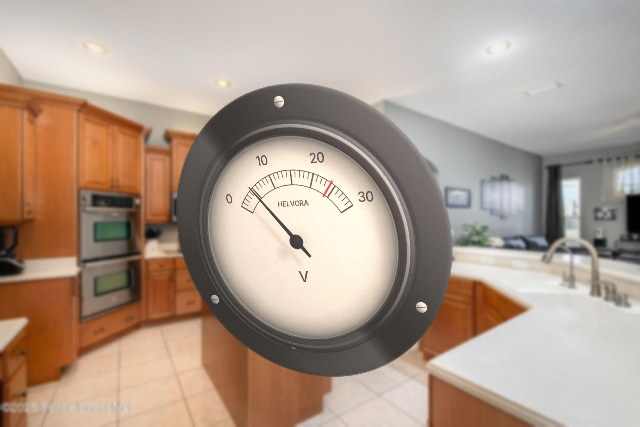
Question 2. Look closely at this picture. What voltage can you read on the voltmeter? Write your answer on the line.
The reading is 5 V
